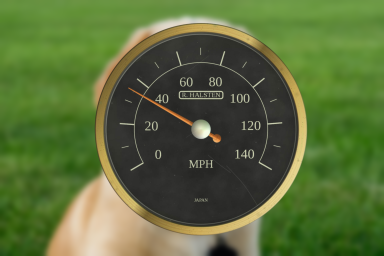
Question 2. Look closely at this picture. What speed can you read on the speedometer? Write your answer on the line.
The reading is 35 mph
